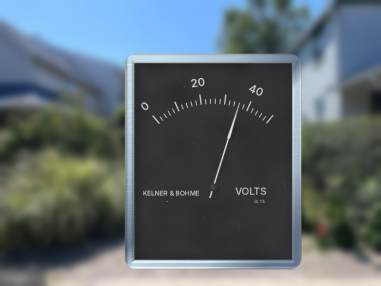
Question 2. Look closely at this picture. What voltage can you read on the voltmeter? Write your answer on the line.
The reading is 36 V
